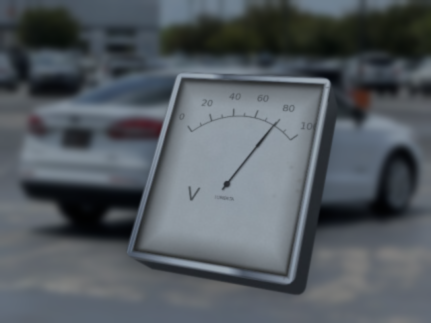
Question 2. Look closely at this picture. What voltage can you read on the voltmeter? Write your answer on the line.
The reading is 80 V
